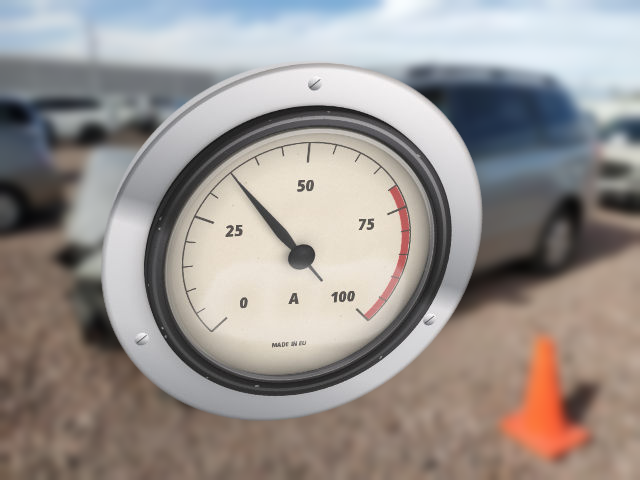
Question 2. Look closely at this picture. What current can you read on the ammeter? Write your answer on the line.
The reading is 35 A
